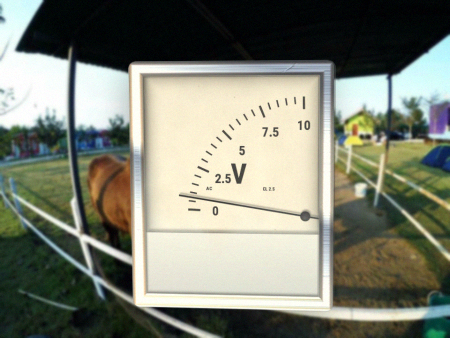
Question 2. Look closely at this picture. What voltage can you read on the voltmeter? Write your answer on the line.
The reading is 0.75 V
